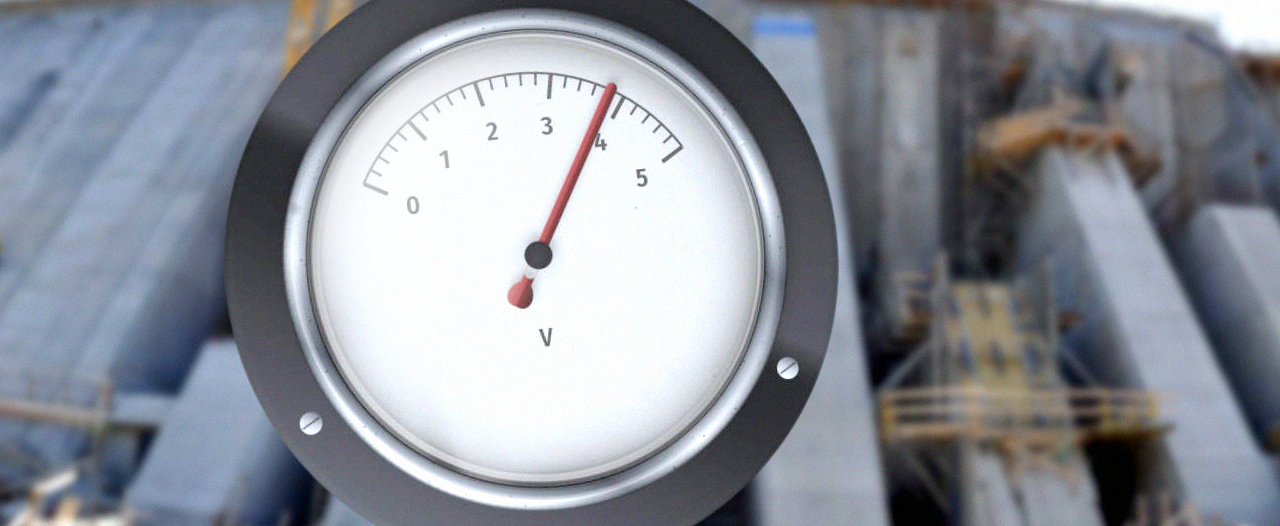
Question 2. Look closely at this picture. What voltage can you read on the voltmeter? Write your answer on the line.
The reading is 3.8 V
